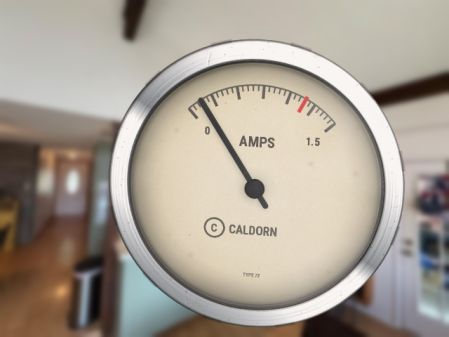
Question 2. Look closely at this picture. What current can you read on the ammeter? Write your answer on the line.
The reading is 0.15 A
